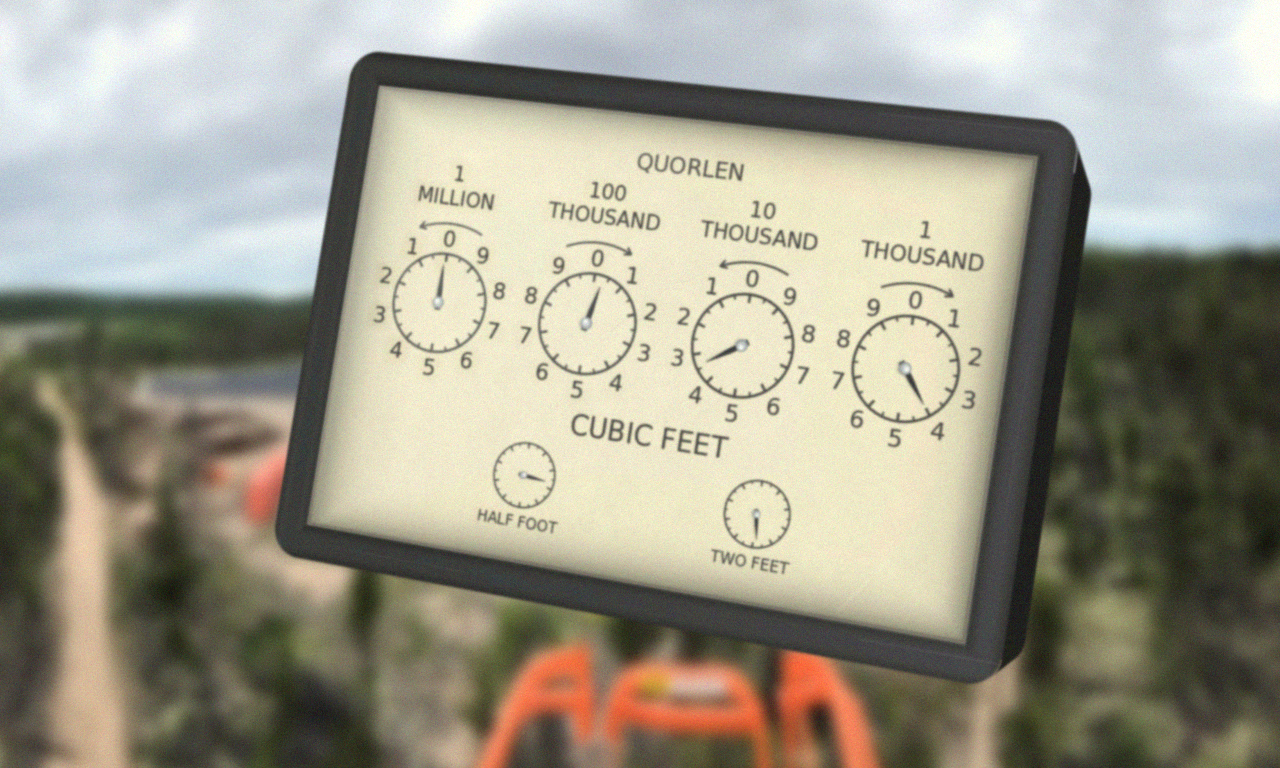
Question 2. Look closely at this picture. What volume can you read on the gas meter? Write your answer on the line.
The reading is 3400 ft³
